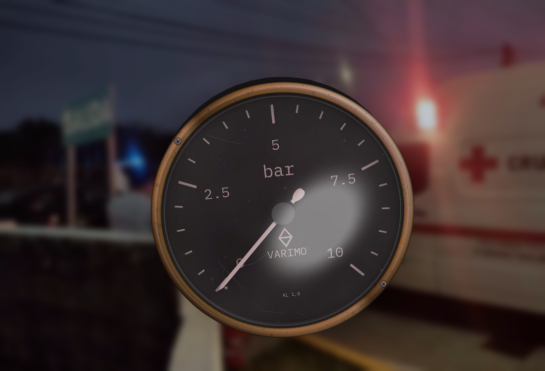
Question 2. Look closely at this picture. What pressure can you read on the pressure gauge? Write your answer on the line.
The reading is 0 bar
